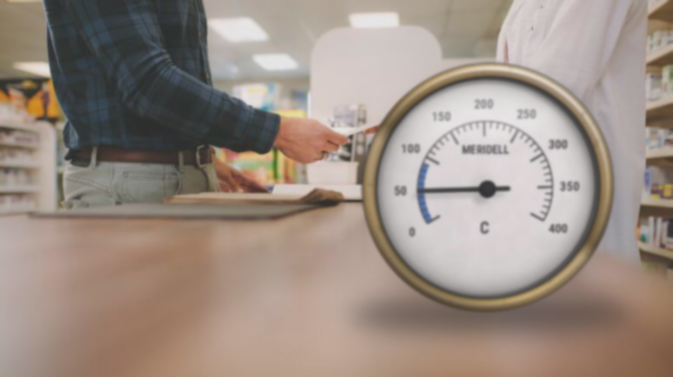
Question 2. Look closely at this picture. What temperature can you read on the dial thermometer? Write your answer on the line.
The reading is 50 °C
